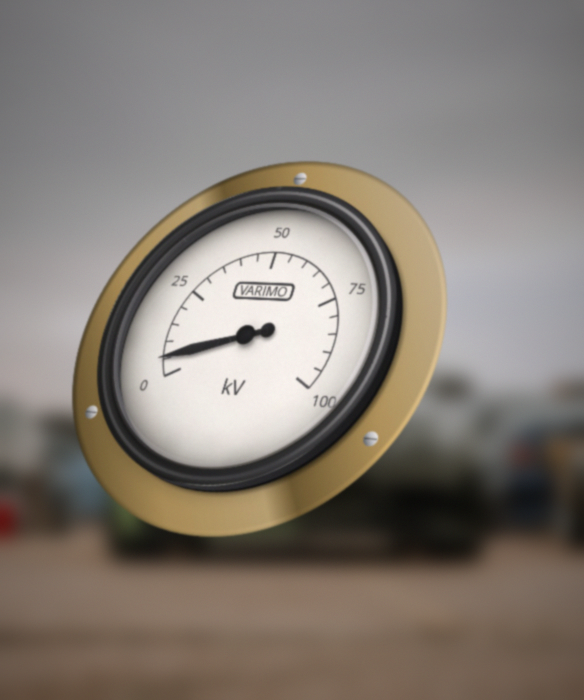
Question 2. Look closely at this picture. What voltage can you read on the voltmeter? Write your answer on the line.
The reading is 5 kV
